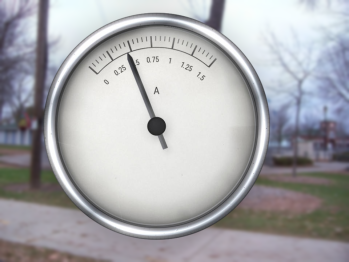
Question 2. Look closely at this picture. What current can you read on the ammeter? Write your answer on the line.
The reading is 0.45 A
